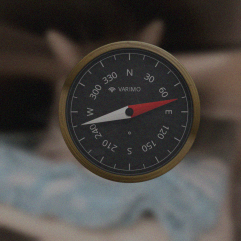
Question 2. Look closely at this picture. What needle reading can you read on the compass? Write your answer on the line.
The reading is 75 °
